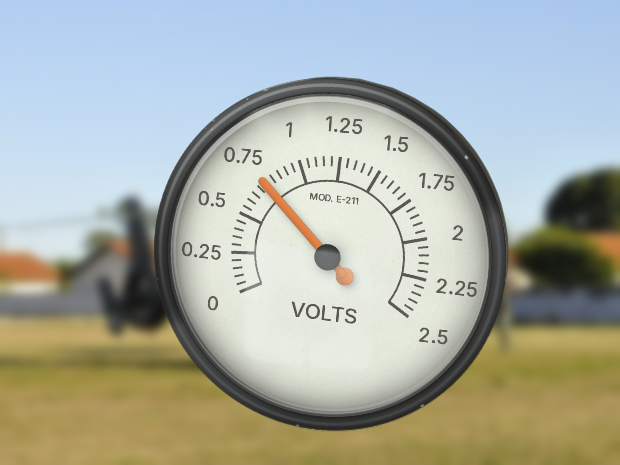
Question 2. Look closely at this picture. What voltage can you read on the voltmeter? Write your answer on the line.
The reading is 0.75 V
